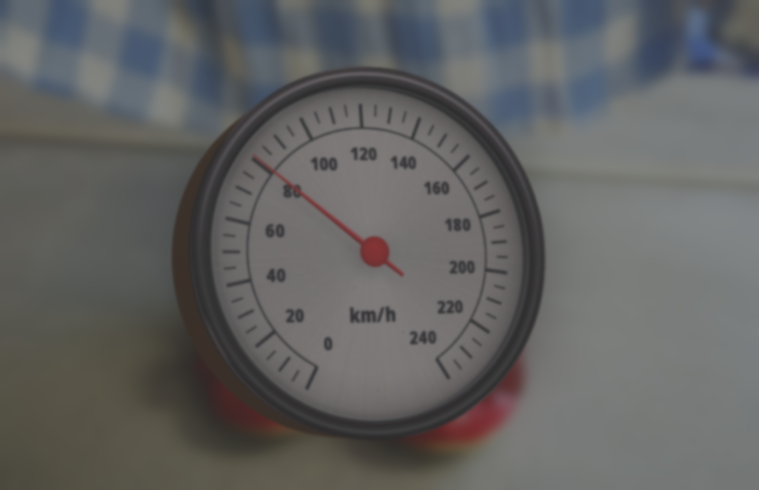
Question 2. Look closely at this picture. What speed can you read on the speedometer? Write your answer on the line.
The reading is 80 km/h
